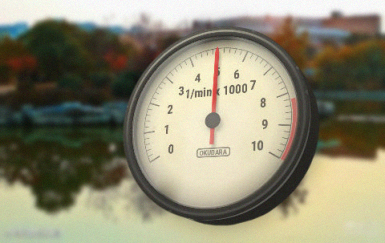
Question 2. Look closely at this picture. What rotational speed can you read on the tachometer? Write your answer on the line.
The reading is 5000 rpm
